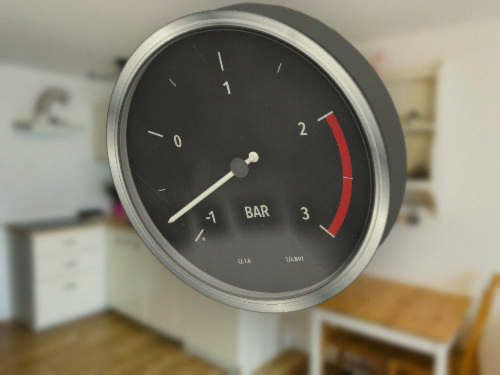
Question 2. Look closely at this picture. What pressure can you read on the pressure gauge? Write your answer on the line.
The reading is -0.75 bar
